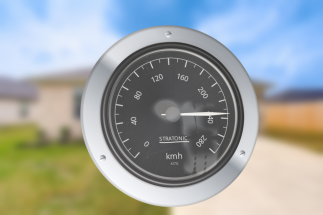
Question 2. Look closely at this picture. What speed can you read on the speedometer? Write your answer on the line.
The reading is 235 km/h
